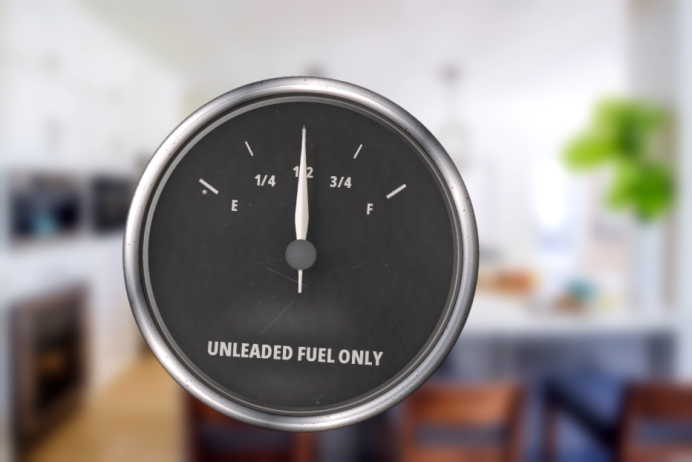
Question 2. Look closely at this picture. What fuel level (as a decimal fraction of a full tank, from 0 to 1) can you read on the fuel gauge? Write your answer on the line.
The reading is 0.5
